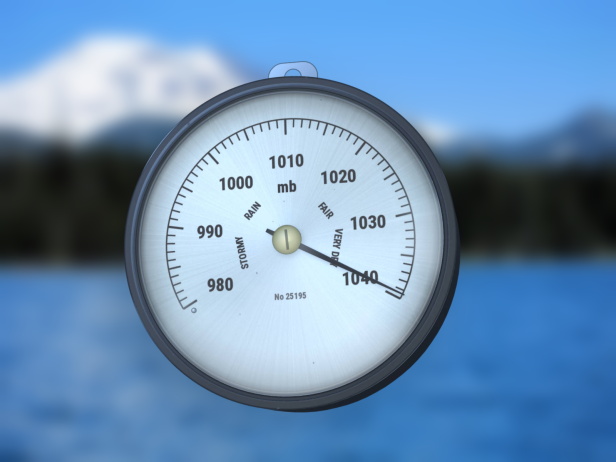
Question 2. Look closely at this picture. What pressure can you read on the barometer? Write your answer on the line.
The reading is 1039.5 mbar
